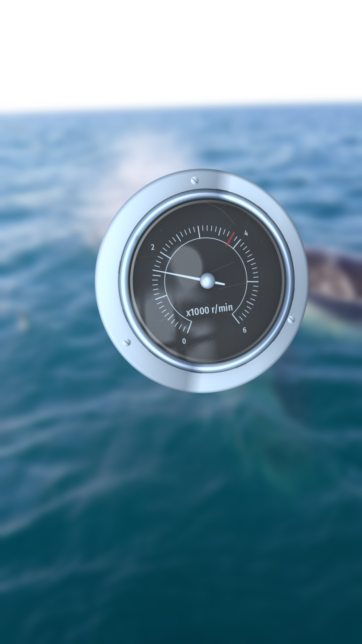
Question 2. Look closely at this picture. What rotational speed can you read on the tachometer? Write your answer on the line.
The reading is 1600 rpm
